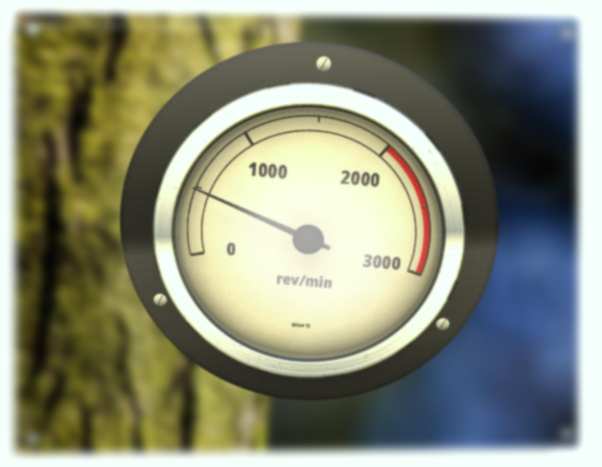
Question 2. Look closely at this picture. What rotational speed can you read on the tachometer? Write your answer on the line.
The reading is 500 rpm
